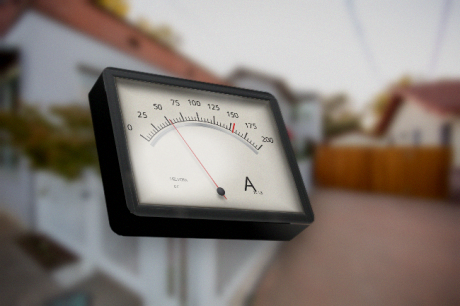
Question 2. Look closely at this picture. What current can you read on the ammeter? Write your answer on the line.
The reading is 50 A
